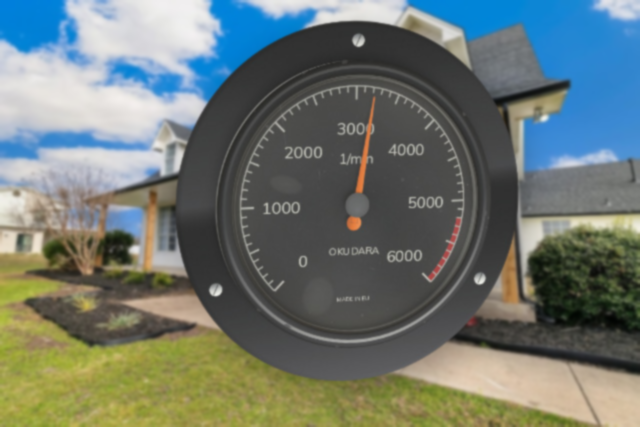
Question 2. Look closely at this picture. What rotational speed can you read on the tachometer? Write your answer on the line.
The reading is 3200 rpm
